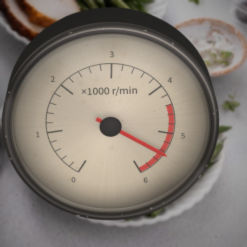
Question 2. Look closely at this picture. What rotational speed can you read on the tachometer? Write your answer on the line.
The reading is 5400 rpm
